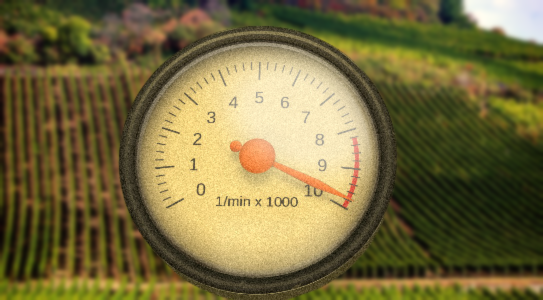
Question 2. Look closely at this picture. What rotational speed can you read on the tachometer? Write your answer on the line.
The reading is 9800 rpm
